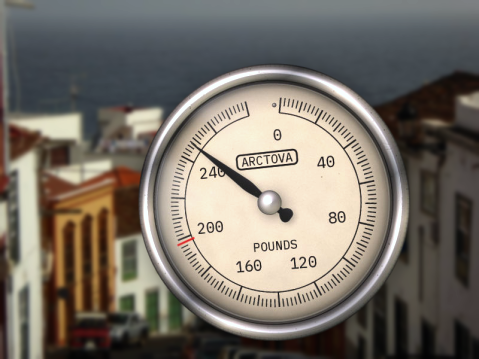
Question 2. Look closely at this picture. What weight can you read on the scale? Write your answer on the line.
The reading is 248 lb
